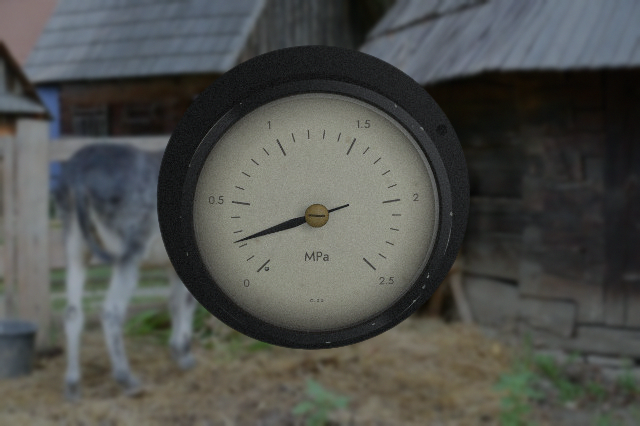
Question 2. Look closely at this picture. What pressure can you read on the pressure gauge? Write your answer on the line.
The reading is 0.25 MPa
